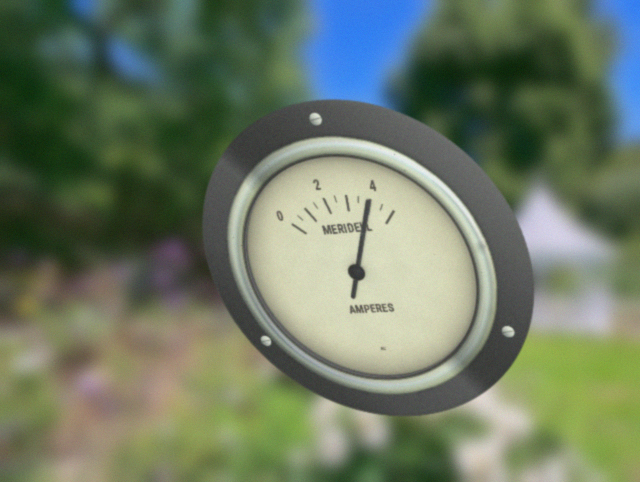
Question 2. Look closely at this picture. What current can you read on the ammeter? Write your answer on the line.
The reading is 4 A
